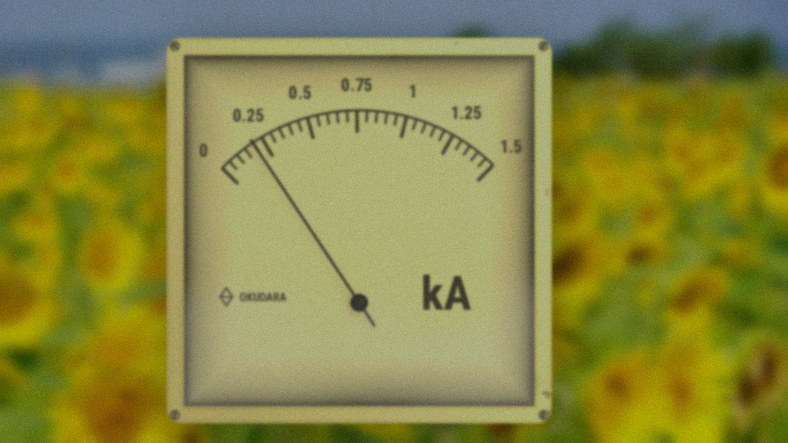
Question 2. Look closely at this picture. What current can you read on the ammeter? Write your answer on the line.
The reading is 0.2 kA
